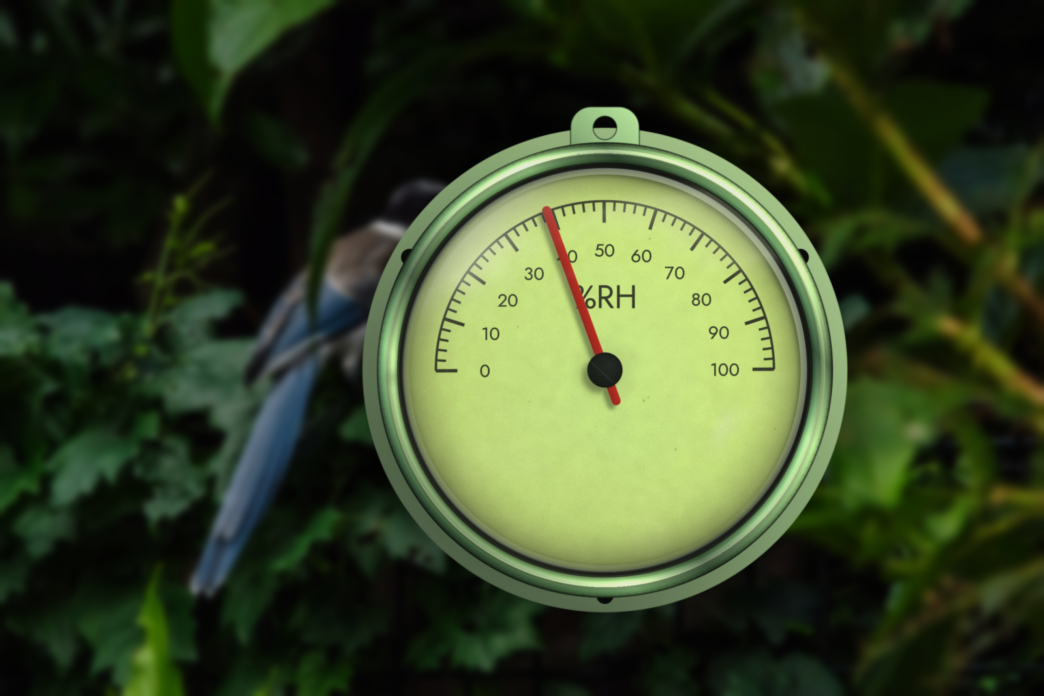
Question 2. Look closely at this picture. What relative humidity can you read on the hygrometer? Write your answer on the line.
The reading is 39 %
